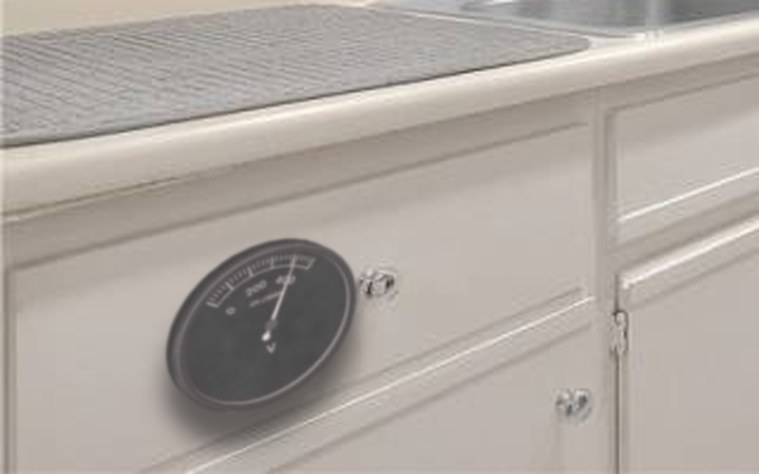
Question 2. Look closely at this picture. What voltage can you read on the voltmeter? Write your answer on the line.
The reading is 400 V
